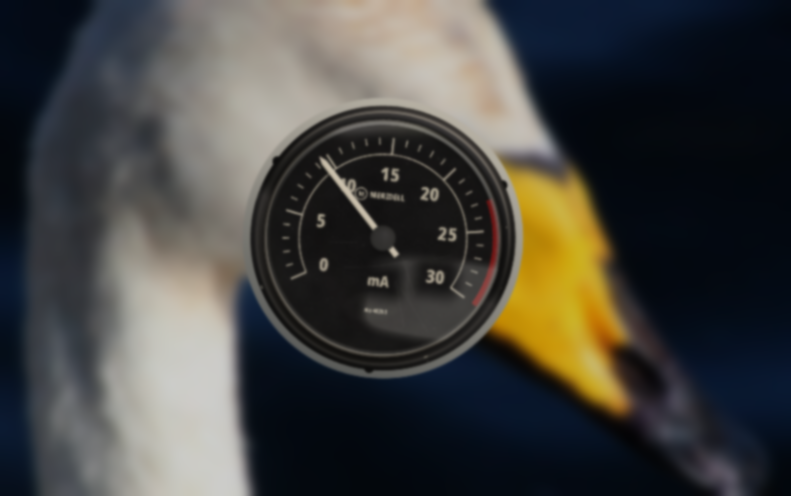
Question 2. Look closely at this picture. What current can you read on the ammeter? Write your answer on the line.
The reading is 9.5 mA
